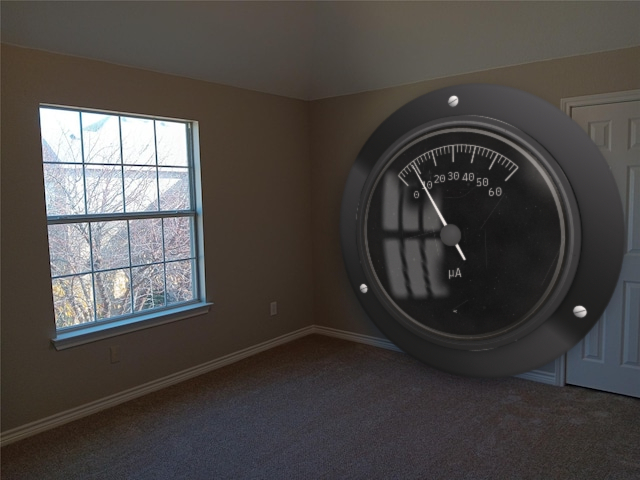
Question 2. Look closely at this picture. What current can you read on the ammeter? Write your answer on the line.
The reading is 10 µA
